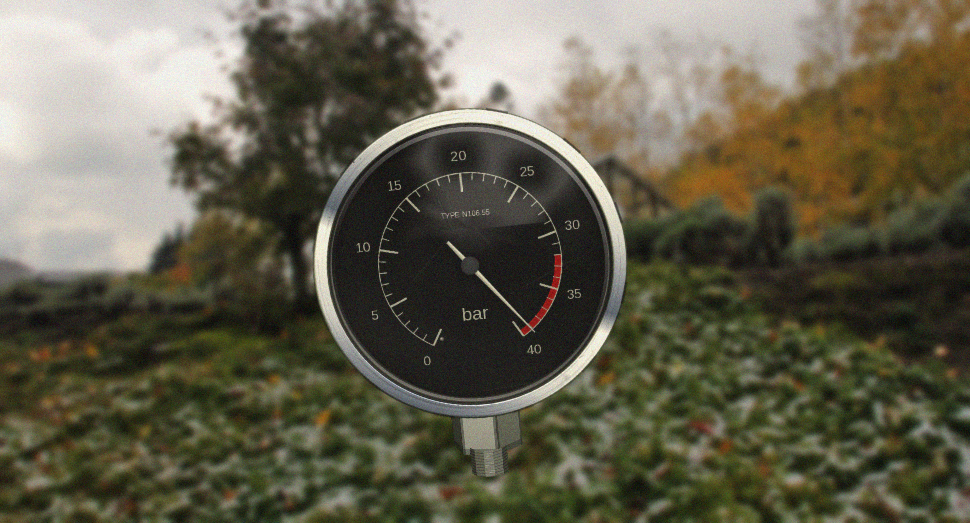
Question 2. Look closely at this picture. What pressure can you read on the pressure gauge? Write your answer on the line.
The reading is 39 bar
